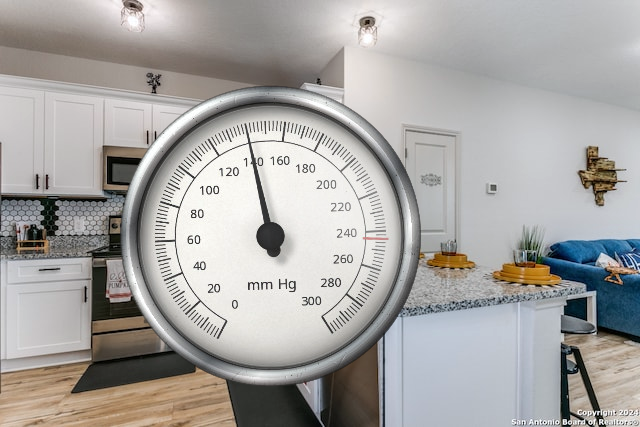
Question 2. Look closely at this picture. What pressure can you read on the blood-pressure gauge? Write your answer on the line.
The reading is 140 mmHg
